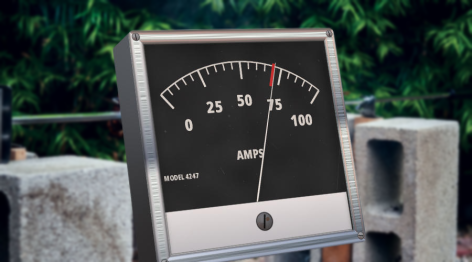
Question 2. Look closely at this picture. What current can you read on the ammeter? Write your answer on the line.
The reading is 70 A
